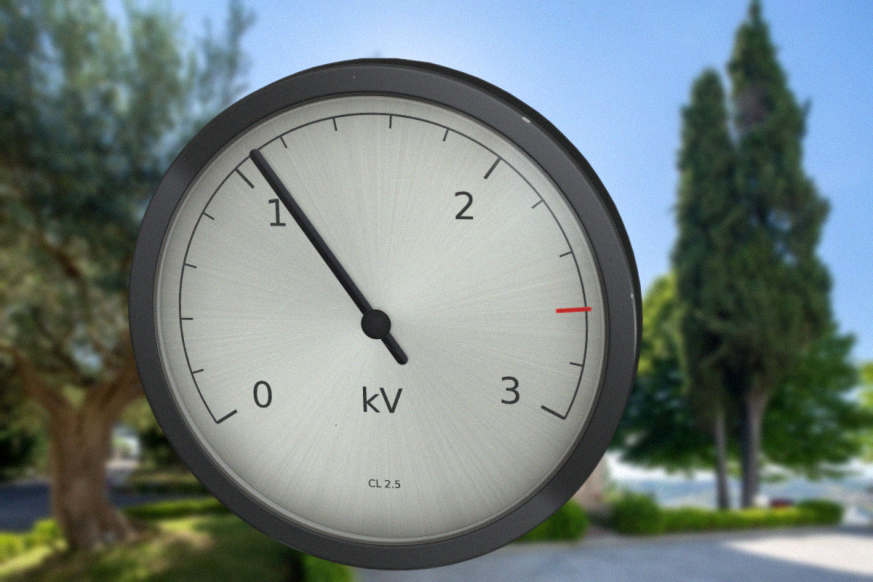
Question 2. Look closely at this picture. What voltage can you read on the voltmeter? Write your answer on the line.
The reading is 1.1 kV
